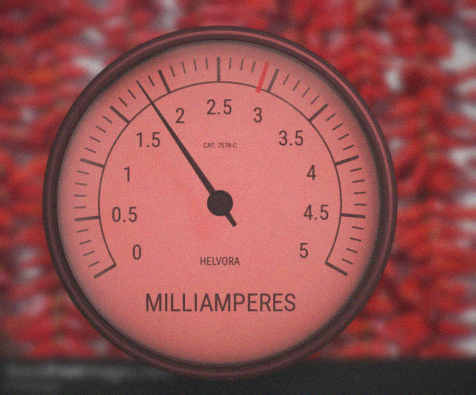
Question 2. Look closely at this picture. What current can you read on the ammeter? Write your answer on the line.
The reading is 1.8 mA
